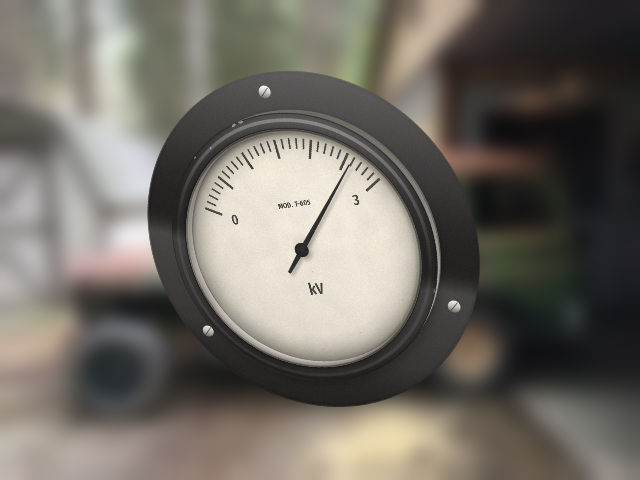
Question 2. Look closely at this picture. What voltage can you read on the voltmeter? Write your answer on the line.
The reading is 2.6 kV
